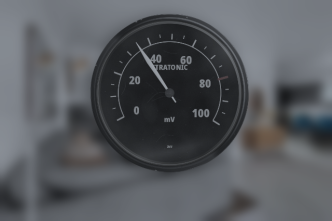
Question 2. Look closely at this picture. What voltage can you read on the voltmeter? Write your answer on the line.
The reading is 35 mV
